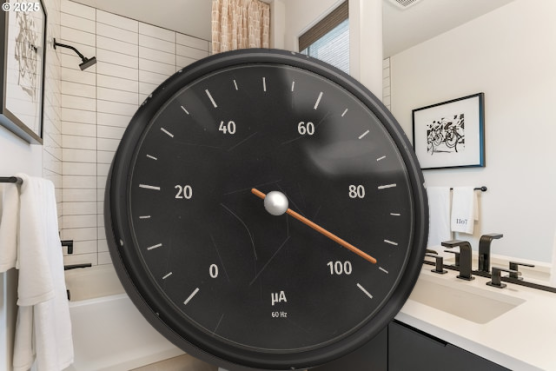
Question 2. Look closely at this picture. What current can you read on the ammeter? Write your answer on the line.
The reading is 95 µA
